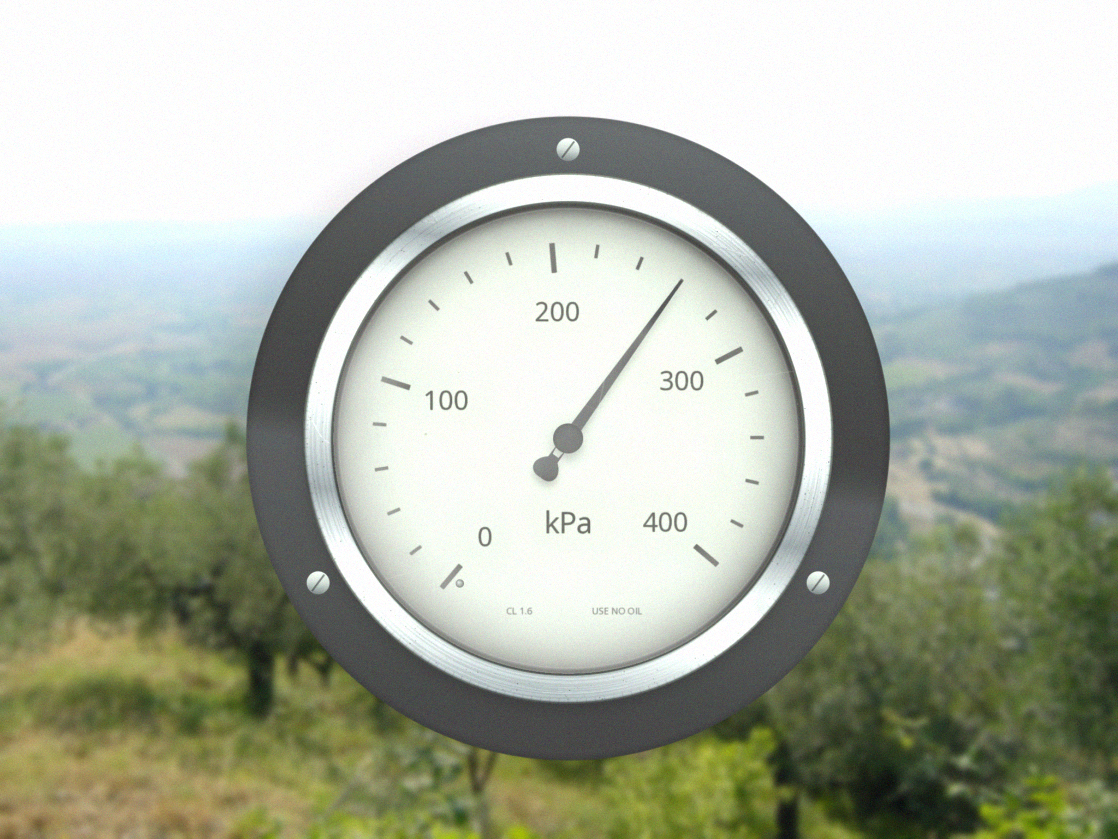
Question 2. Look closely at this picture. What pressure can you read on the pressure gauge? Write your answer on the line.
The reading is 260 kPa
